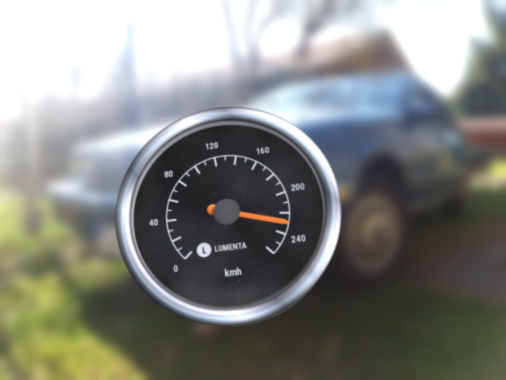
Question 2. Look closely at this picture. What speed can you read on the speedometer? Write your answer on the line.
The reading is 230 km/h
